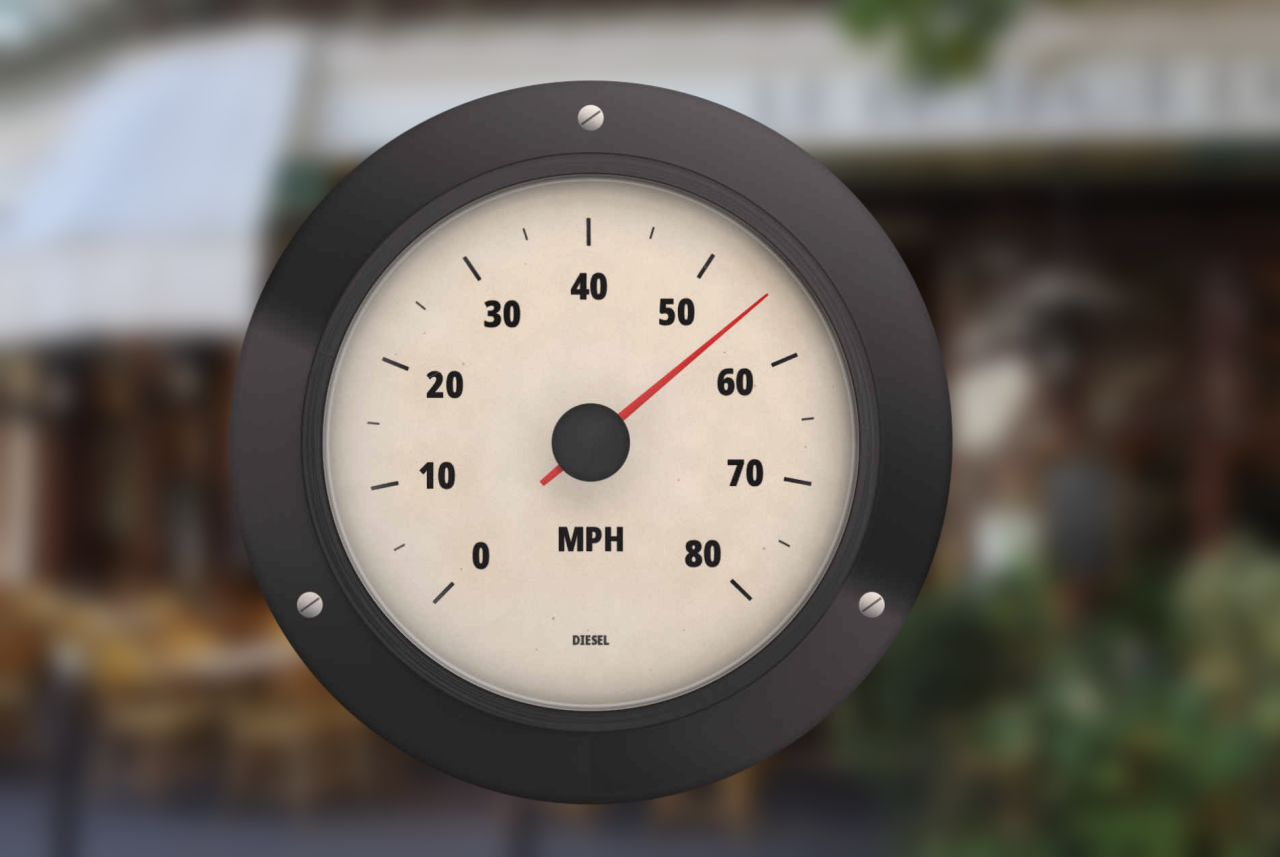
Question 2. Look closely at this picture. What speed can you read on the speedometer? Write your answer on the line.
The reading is 55 mph
